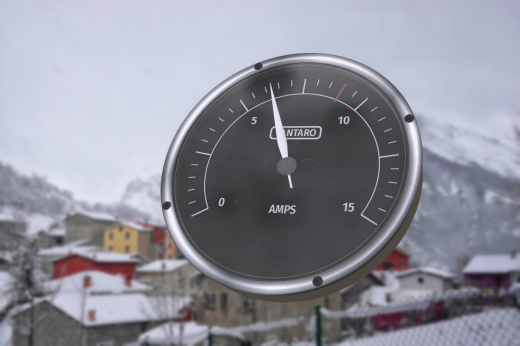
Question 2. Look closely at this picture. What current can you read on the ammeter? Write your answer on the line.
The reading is 6.25 A
